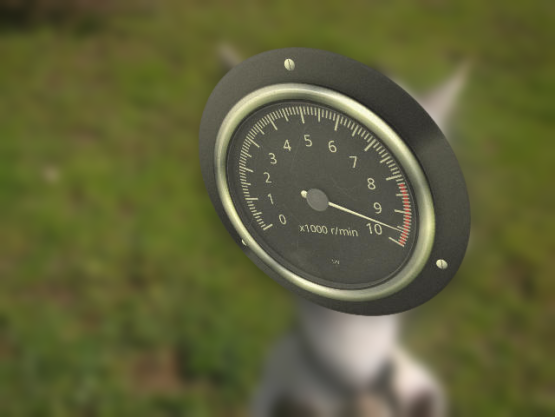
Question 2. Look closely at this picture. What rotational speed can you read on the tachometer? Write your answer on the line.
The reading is 9500 rpm
